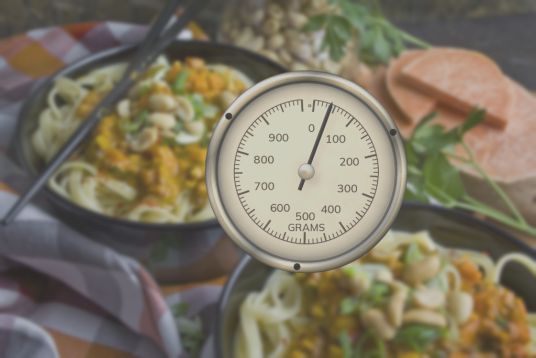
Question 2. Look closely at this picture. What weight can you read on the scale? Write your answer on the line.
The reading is 40 g
